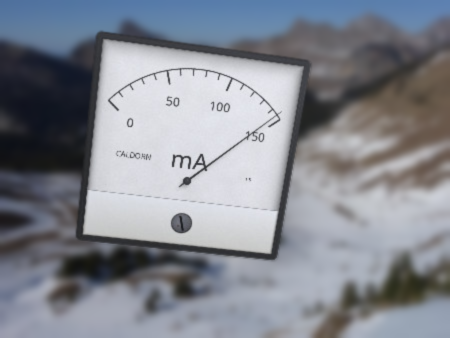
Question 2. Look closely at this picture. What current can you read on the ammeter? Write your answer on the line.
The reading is 145 mA
